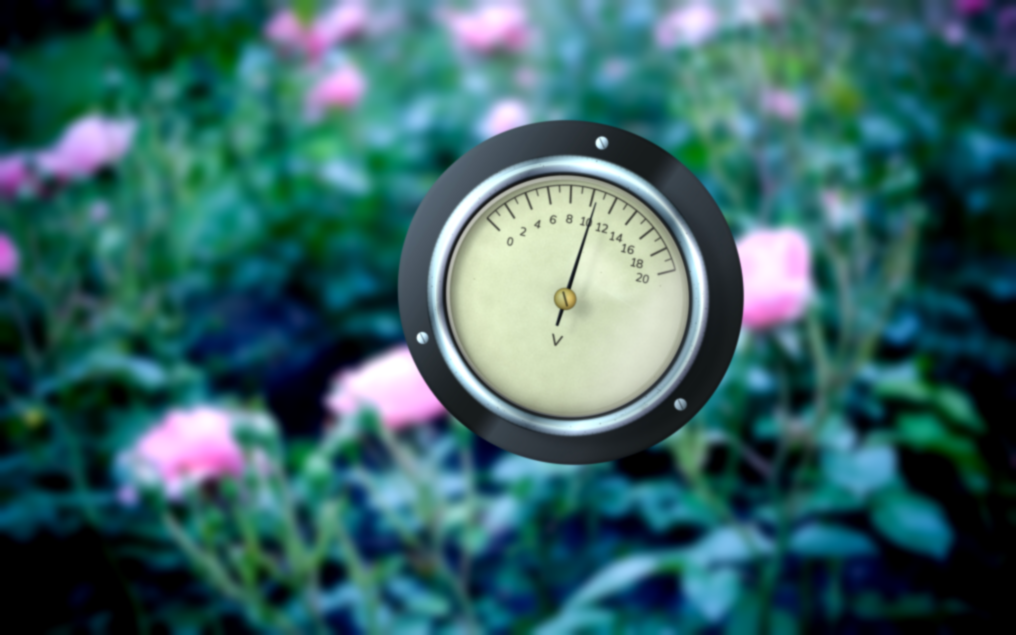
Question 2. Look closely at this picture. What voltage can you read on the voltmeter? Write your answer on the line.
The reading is 10.5 V
